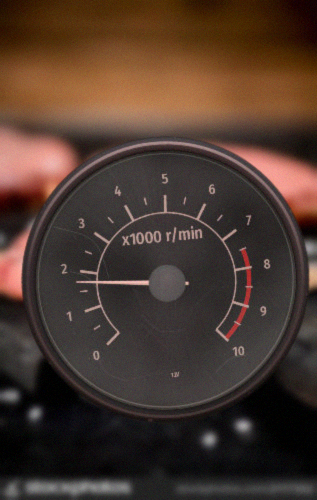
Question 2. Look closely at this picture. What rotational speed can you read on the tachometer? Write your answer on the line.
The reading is 1750 rpm
